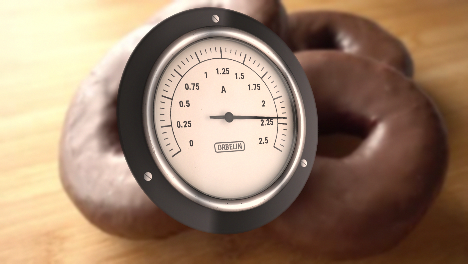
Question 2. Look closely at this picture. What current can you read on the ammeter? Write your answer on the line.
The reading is 2.2 A
